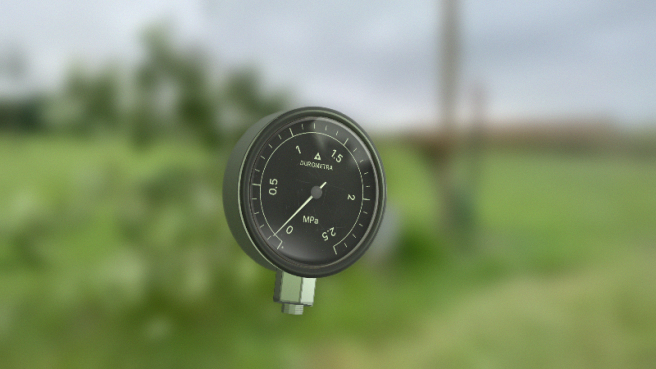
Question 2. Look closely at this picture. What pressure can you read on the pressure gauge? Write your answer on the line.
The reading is 0.1 MPa
